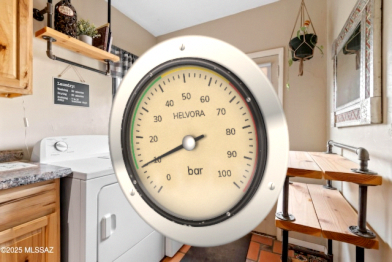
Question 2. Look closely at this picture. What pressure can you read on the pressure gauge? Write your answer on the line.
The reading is 10 bar
